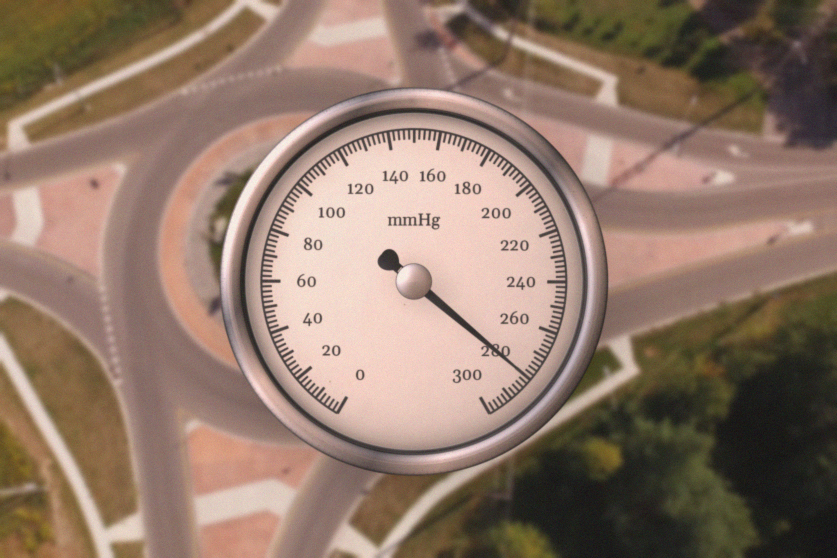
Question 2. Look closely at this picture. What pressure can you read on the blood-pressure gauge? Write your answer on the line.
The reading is 280 mmHg
